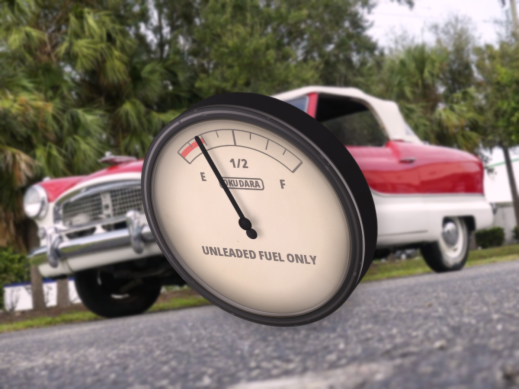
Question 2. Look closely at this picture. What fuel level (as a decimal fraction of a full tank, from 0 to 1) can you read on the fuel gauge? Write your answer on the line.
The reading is 0.25
